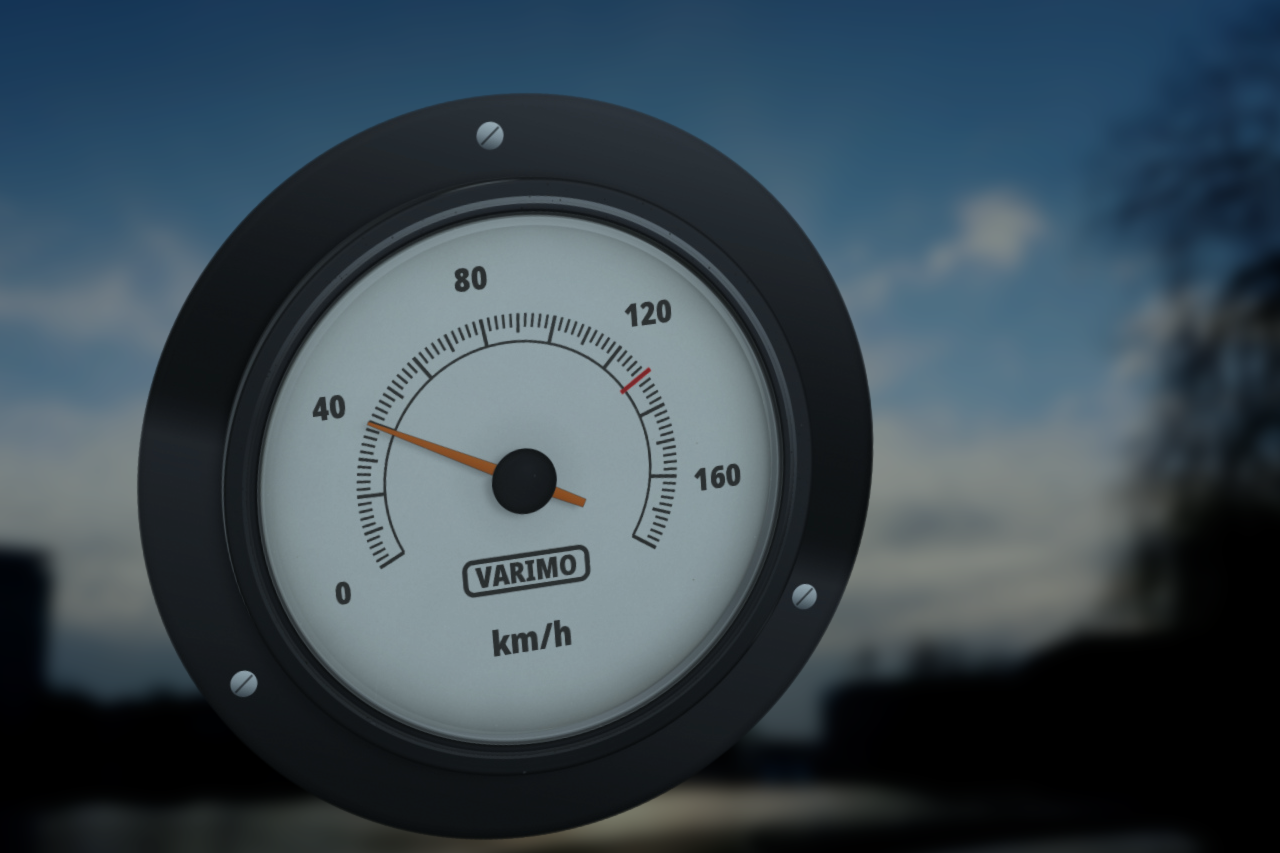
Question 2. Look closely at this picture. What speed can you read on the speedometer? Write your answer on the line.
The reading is 40 km/h
